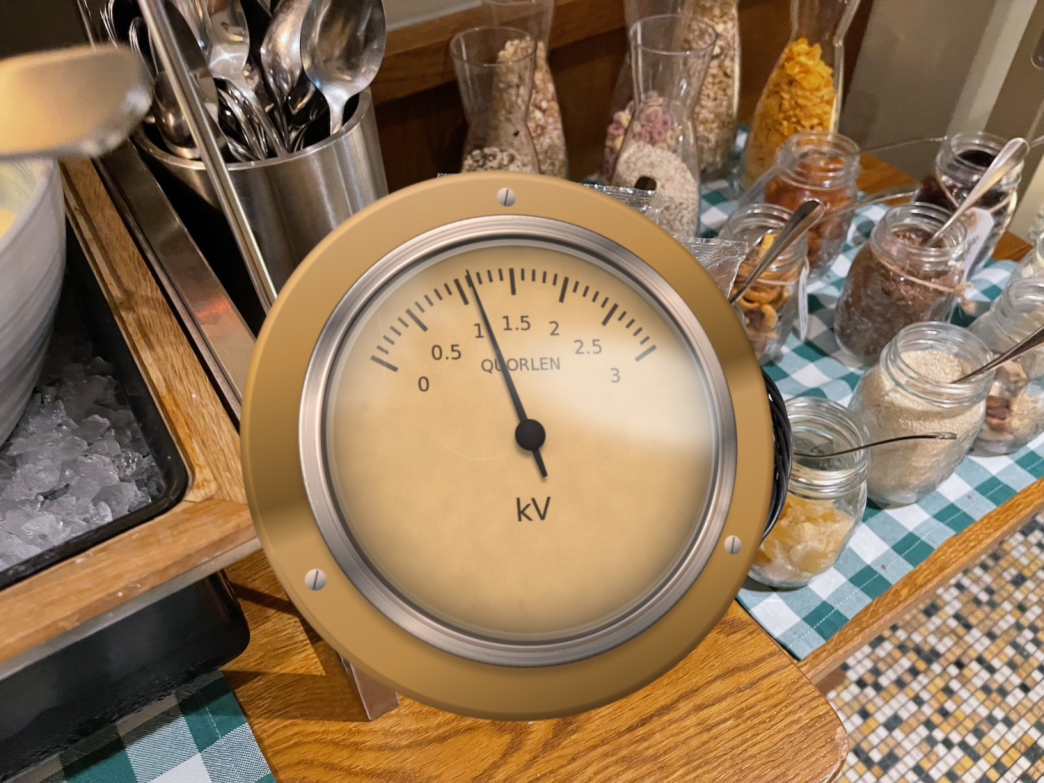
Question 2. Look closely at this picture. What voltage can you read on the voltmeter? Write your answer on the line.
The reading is 1.1 kV
